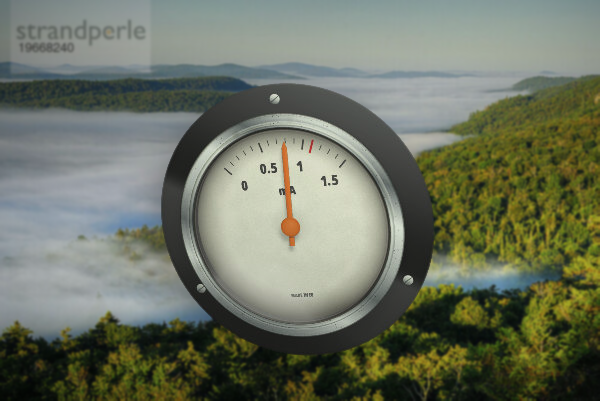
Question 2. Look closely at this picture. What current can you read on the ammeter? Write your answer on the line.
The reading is 0.8 mA
